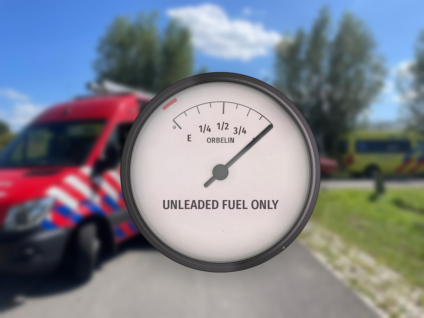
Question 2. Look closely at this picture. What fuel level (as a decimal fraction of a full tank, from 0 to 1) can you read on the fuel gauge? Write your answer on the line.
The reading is 1
